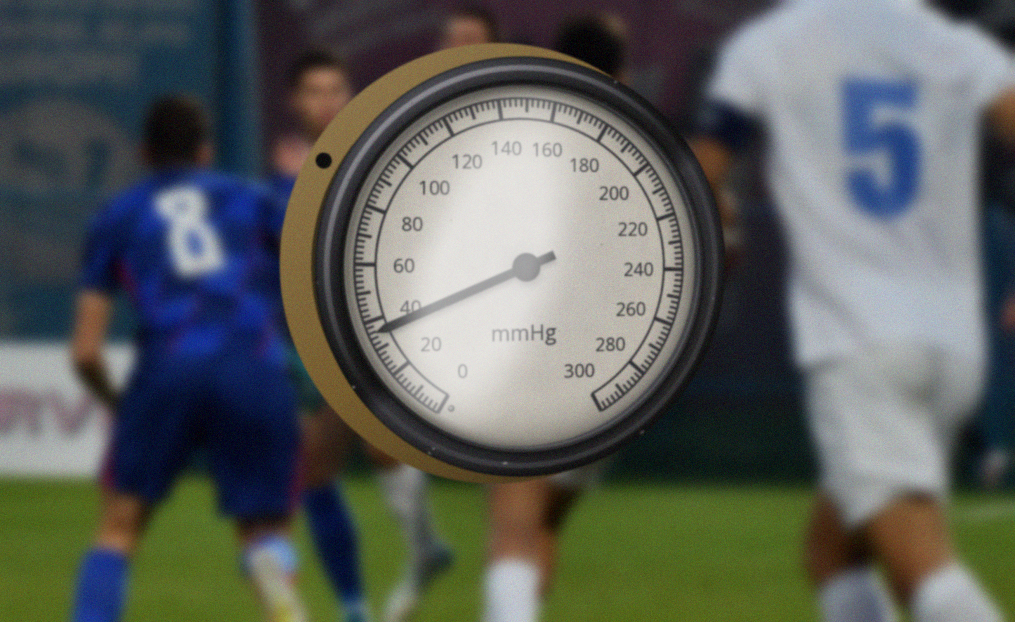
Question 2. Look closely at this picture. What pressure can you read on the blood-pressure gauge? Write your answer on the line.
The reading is 36 mmHg
